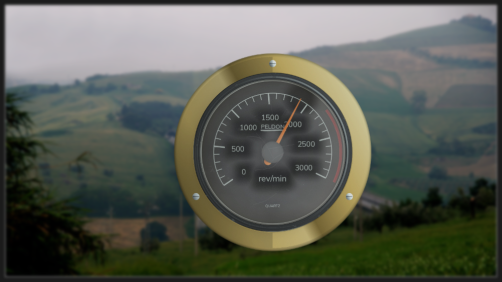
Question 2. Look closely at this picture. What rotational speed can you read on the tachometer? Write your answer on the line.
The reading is 1900 rpm
